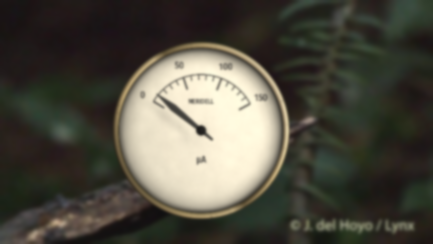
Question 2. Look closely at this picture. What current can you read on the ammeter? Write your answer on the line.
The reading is 10 µA
